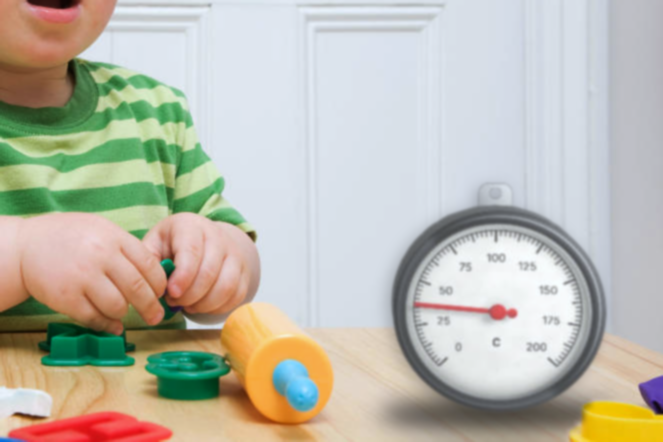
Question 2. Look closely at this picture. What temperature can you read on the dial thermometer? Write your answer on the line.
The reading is 37.5 °C
